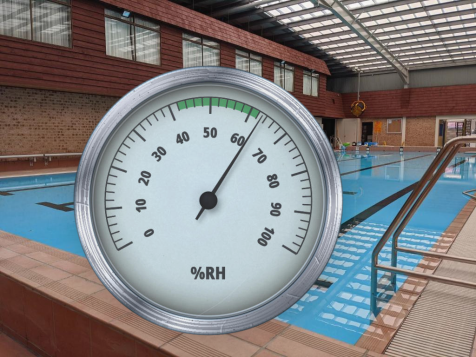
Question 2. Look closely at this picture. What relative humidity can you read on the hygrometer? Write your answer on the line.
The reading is 63 %
